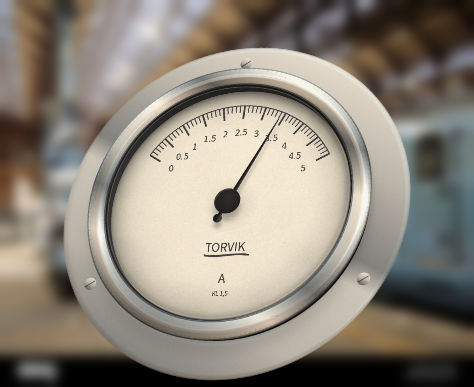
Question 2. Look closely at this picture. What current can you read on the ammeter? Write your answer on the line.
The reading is 3.5 A
